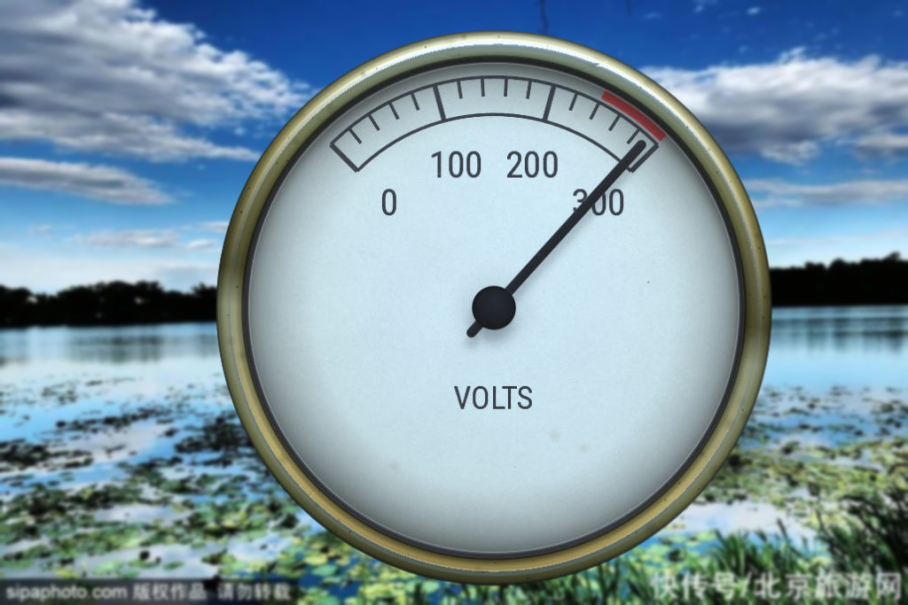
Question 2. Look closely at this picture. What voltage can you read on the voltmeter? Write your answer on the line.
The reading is 290 V
